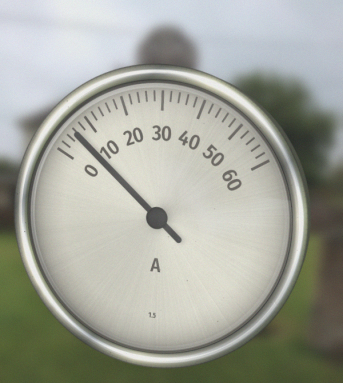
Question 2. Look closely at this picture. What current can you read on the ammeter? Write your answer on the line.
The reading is 6 A
